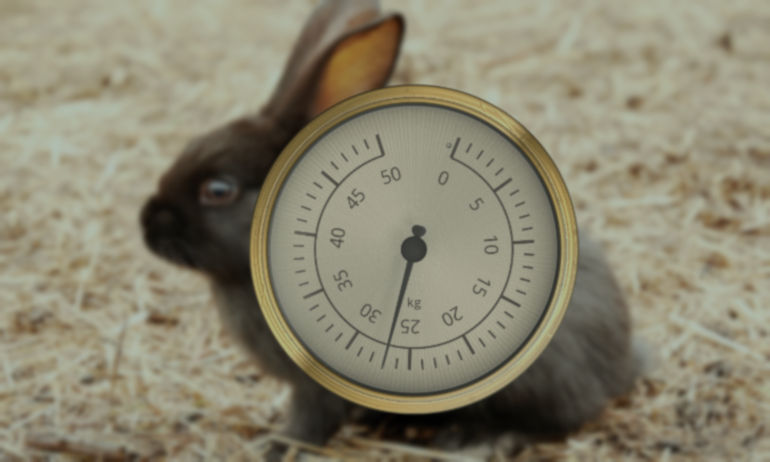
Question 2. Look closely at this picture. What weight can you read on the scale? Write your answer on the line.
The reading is 27 kg
